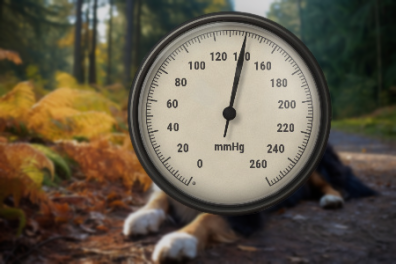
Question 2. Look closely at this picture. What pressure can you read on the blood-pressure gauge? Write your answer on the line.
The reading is 140 mmHg
